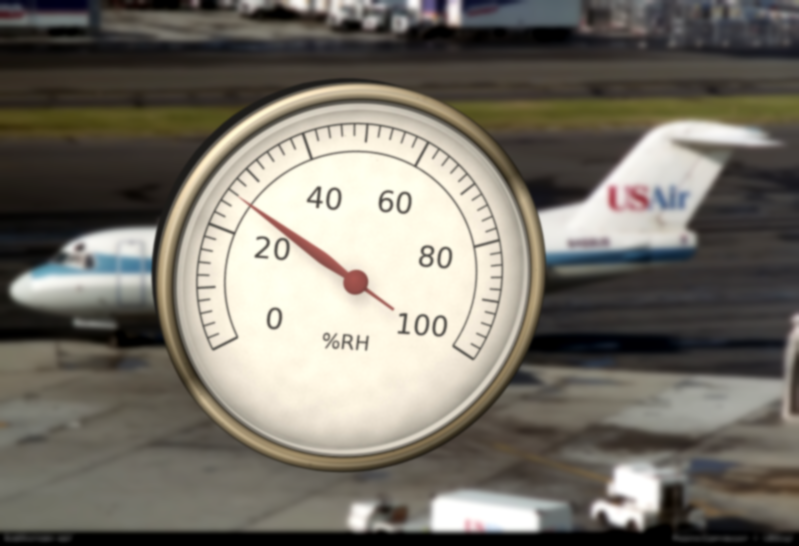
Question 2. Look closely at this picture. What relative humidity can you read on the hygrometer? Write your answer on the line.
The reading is 26 %
